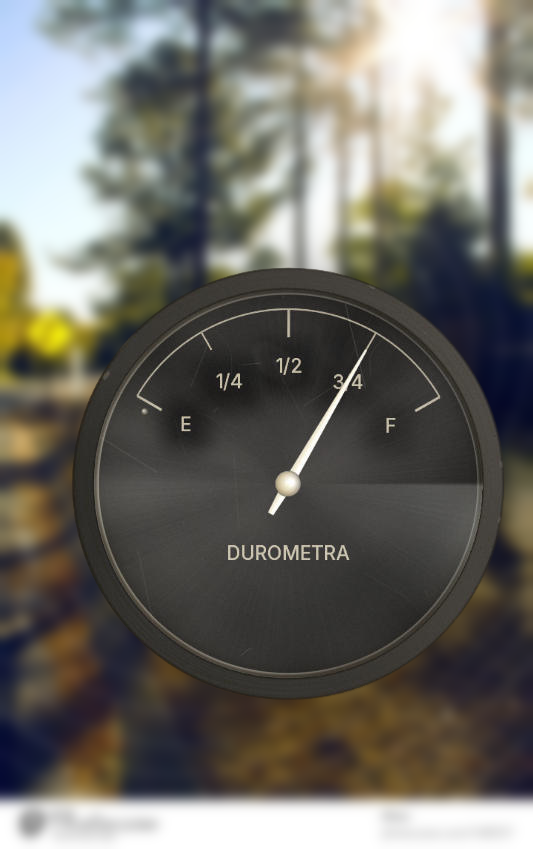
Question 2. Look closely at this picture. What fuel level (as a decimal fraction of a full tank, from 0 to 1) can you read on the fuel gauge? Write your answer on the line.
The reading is 0.75
